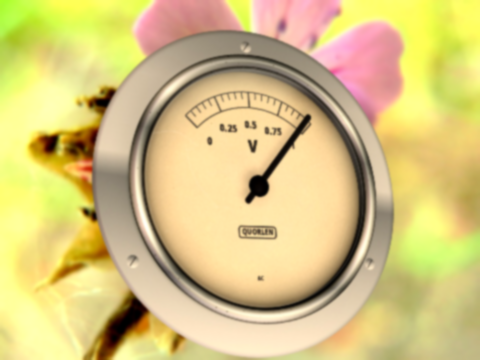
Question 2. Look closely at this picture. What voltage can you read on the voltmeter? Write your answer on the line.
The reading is 0.95 V
